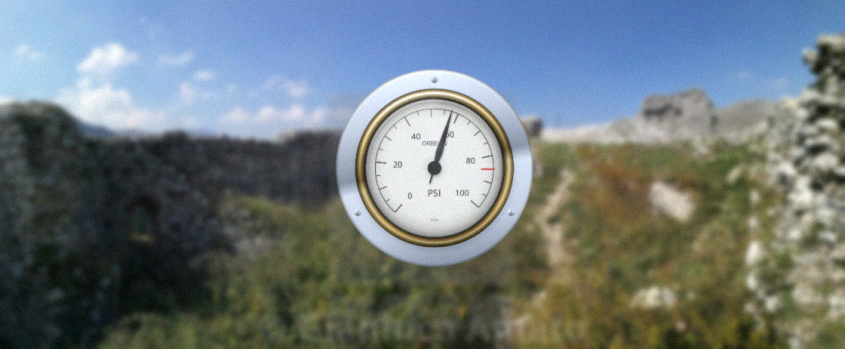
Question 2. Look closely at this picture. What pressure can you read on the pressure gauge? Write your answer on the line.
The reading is 57.5 psi
